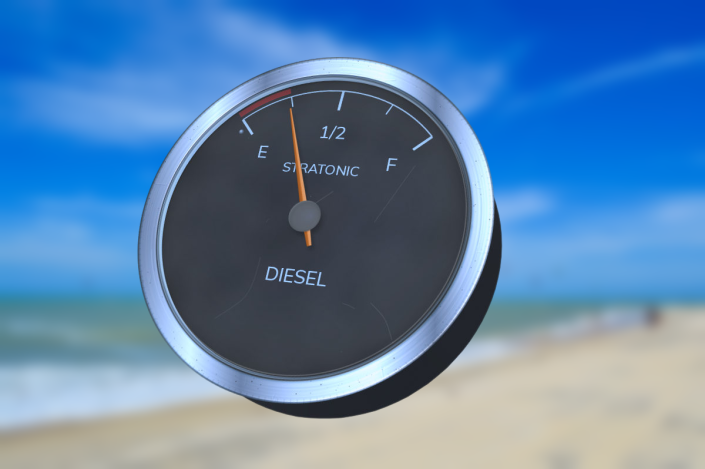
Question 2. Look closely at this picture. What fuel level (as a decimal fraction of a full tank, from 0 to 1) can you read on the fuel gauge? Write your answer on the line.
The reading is 0.25
